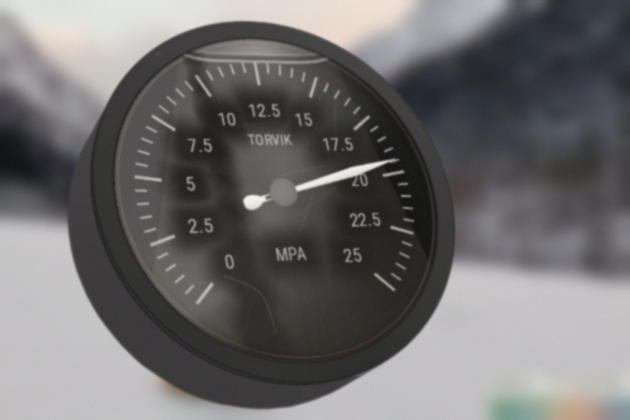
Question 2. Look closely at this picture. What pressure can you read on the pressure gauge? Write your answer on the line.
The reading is 19.5 MPa
